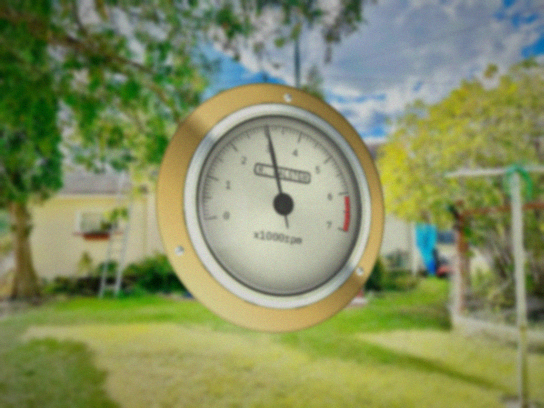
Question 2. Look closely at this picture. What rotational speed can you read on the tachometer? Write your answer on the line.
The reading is 3000 rpm
